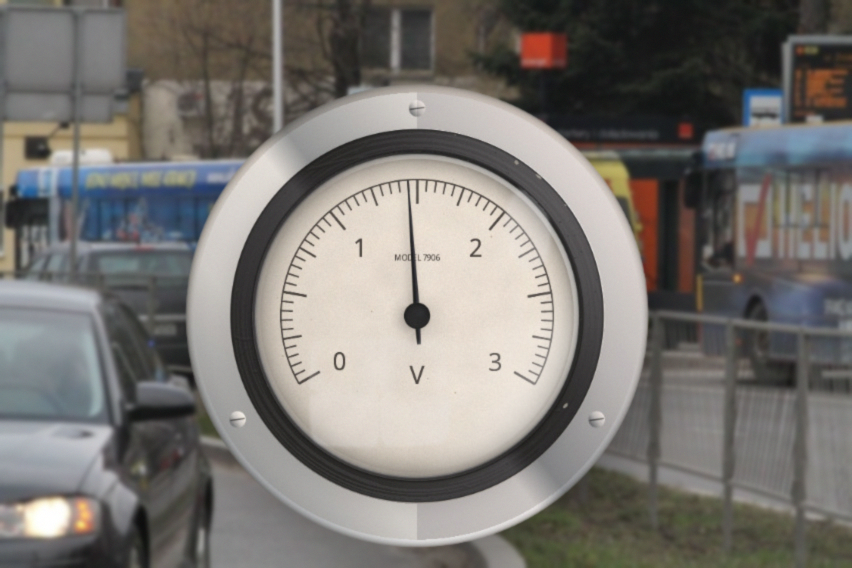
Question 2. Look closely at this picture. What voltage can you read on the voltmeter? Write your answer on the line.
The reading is 1.45 V
